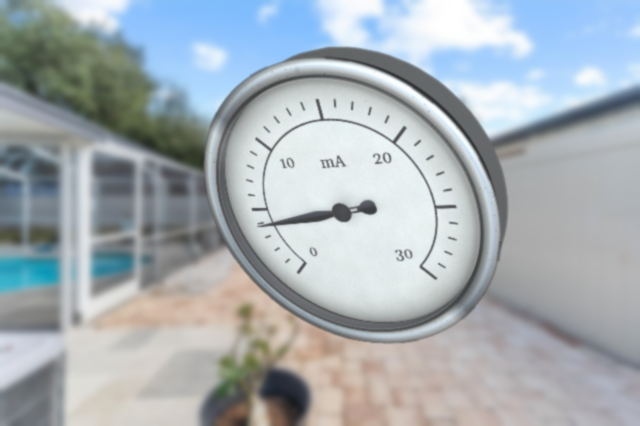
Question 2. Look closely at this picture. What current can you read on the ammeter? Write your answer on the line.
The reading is 4 mA
